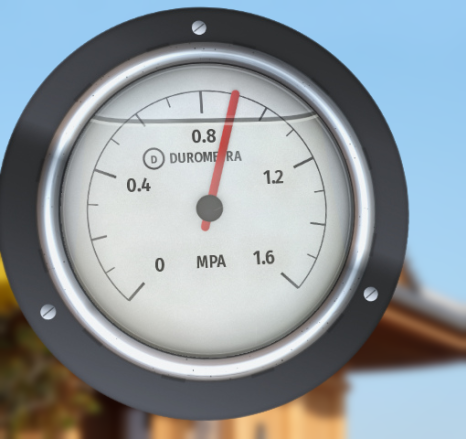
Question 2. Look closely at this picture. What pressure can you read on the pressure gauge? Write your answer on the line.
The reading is 0.9 MPa
